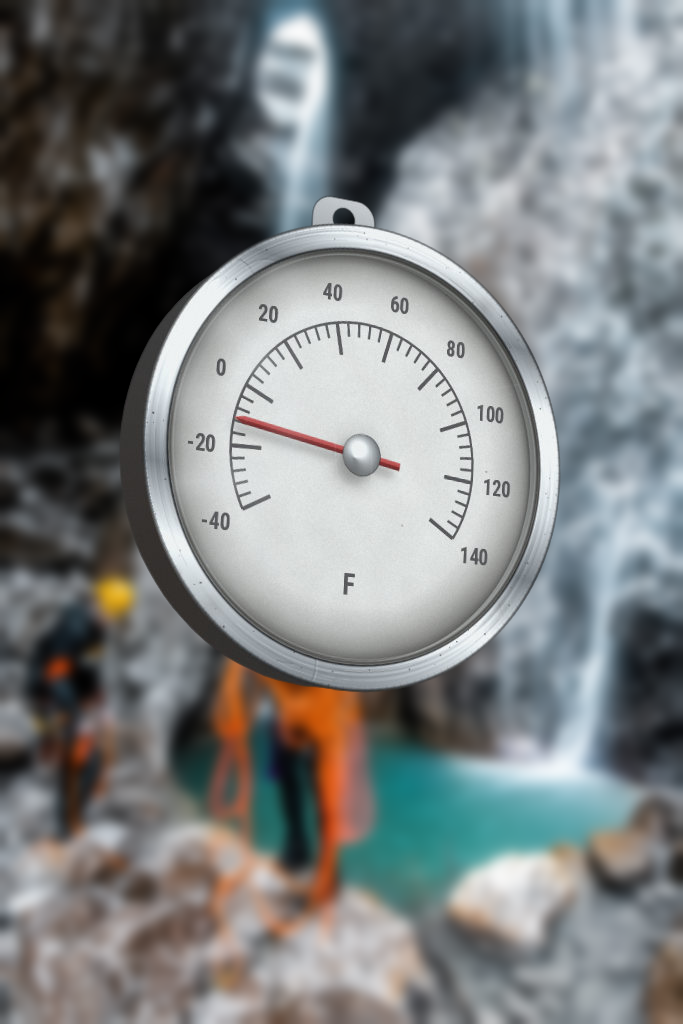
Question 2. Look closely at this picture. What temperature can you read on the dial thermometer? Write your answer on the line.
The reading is -12 °F
